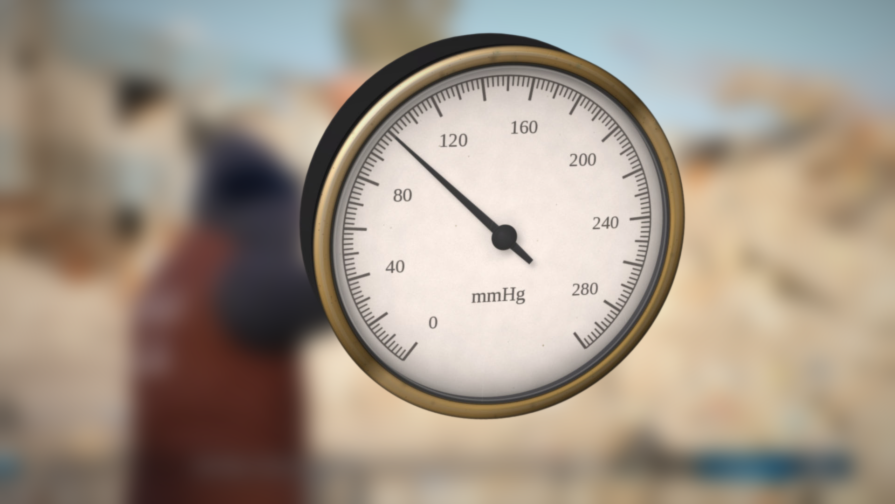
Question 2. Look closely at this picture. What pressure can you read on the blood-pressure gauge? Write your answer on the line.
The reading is 100 mmHg
